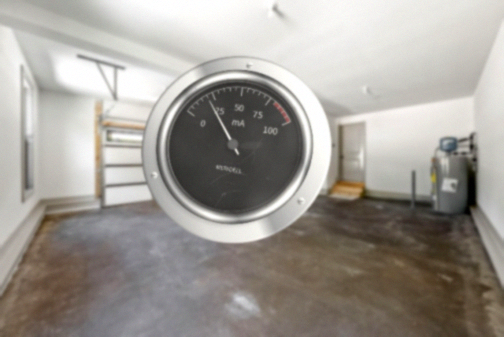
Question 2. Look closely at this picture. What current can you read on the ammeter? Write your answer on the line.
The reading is 20 mA
